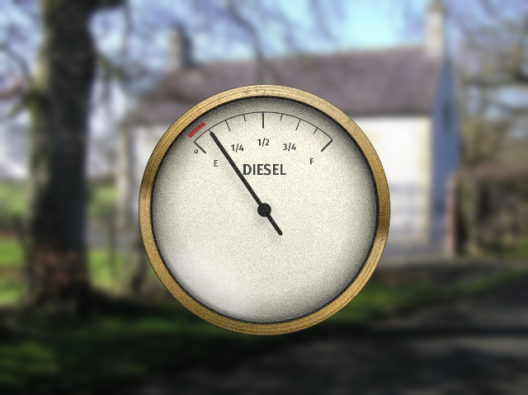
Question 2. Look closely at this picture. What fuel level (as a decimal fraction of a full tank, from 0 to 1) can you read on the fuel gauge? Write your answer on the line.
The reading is 0.125
